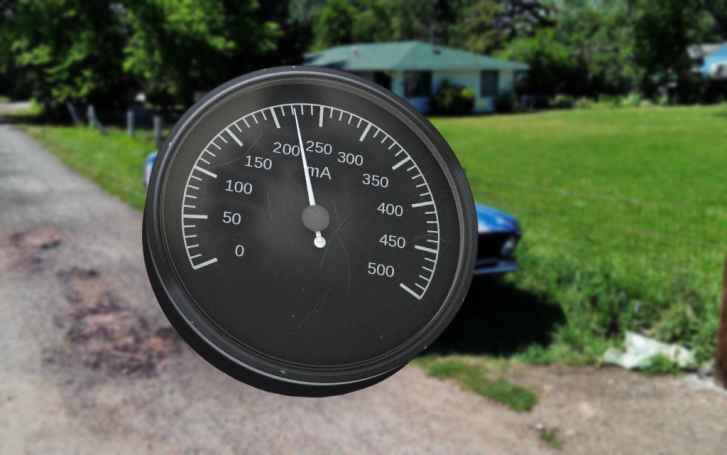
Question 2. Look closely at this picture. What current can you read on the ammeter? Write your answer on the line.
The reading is 220 mA
